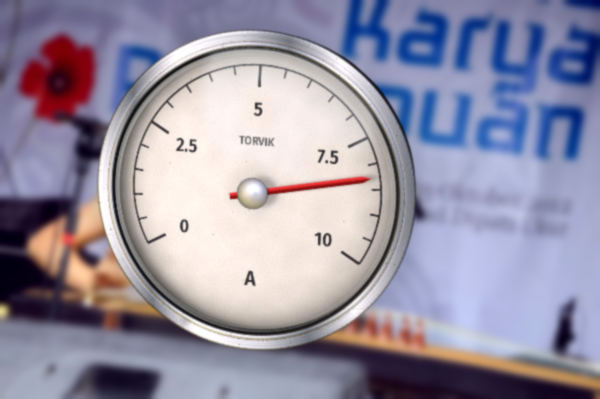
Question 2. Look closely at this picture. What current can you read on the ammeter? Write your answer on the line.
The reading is 8.25 A
